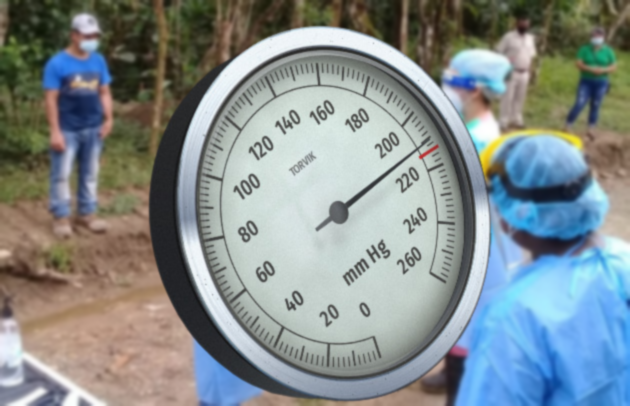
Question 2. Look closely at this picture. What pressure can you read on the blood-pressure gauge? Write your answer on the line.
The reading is 210 mmHg
